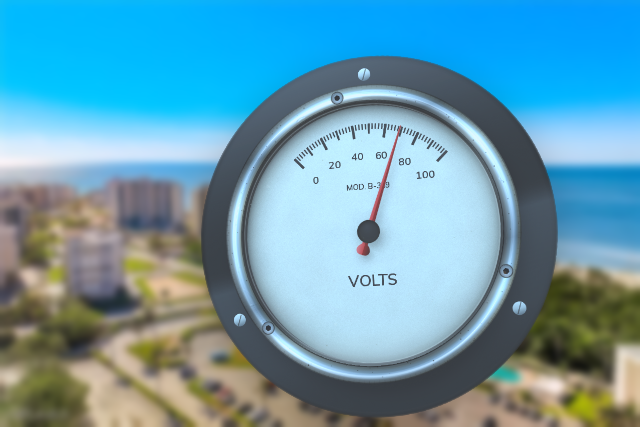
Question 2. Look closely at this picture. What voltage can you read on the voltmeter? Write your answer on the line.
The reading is 70 V
